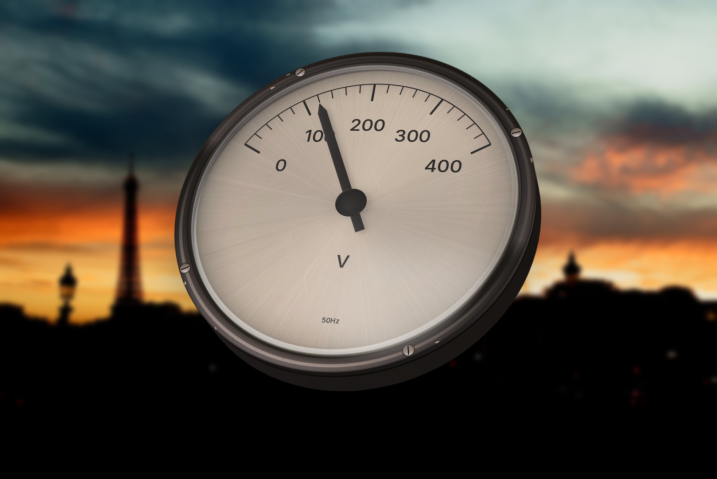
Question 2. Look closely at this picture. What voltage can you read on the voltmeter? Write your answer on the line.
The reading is 120 V
